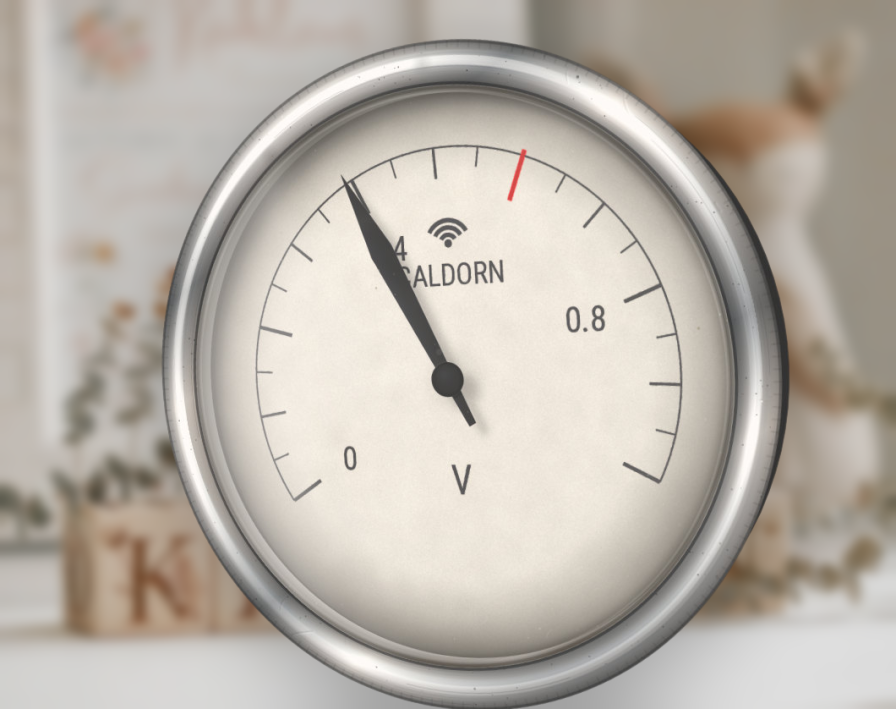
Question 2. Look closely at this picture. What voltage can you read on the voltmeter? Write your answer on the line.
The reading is 0.4 V
